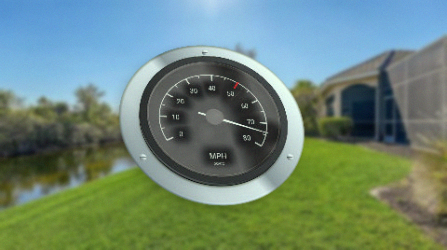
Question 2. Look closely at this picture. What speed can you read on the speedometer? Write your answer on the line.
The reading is 75 mph
